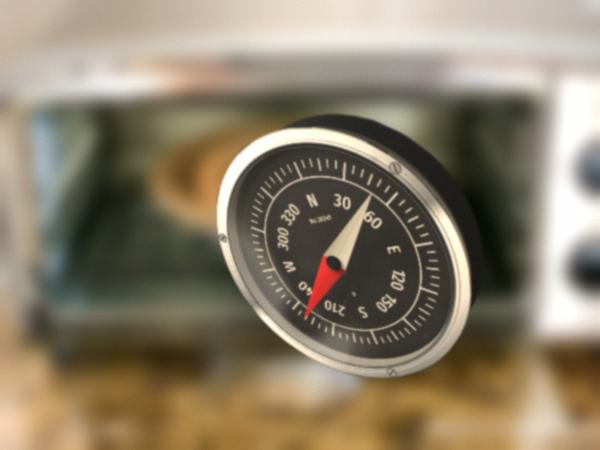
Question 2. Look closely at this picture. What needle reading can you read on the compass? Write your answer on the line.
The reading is 230 °
